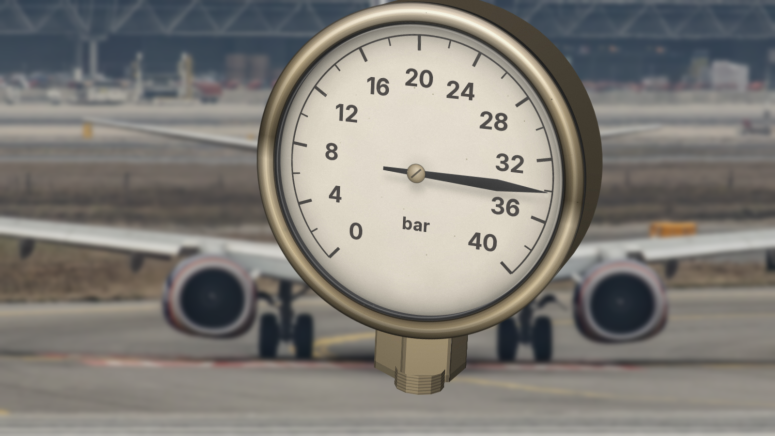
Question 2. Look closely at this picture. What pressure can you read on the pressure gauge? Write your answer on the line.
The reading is 34 bar
